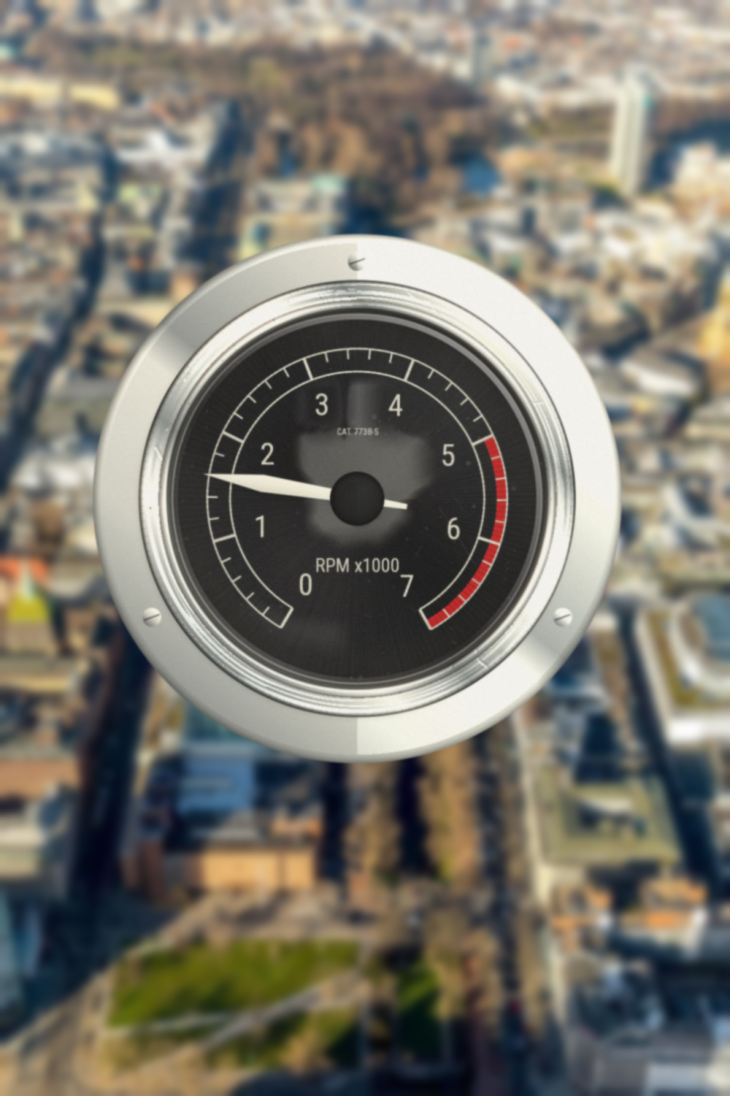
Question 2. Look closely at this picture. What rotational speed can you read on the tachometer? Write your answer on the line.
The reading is 1600 rpm
